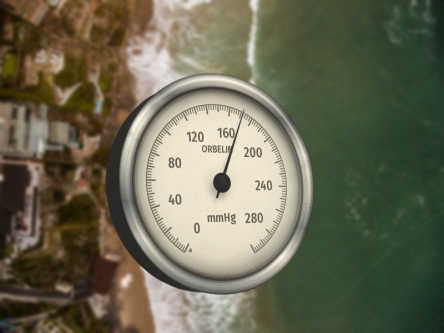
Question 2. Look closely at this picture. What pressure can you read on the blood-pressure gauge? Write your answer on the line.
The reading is 170 mmHg
